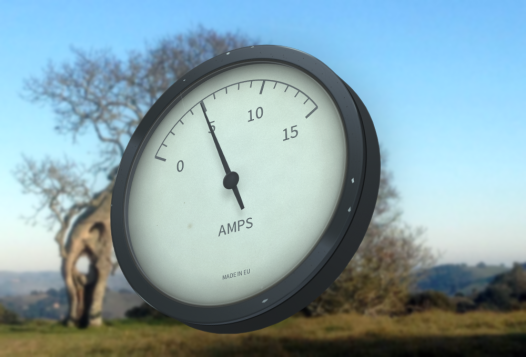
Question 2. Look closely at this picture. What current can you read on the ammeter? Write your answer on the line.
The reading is 5 A
